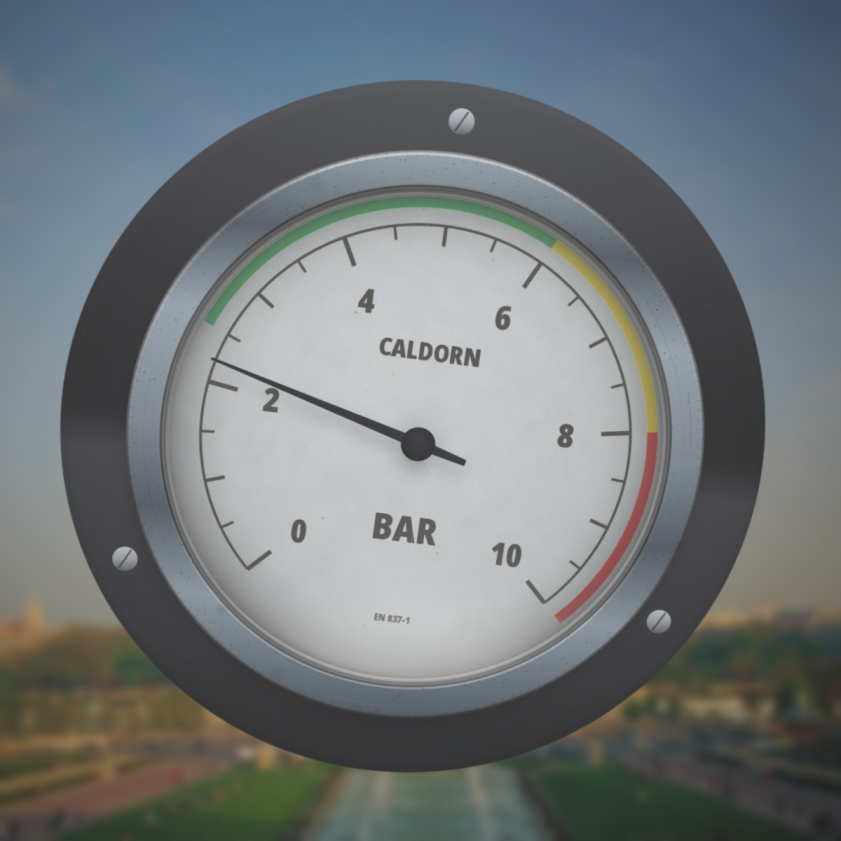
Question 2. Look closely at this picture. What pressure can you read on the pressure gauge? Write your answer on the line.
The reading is 2.25 bar
